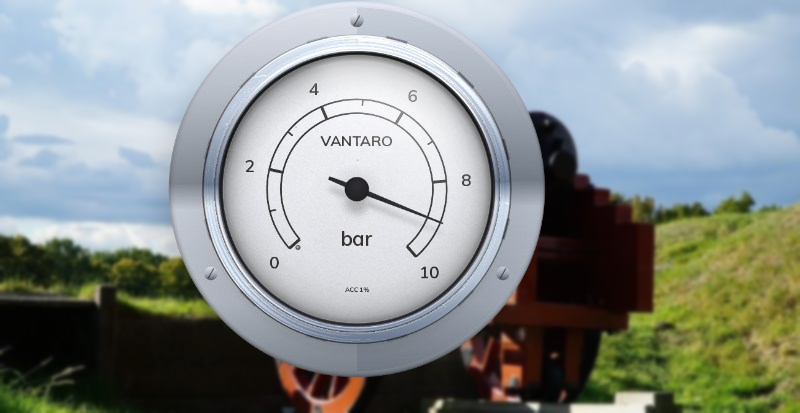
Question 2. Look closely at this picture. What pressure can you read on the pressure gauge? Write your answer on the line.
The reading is 9 bar
